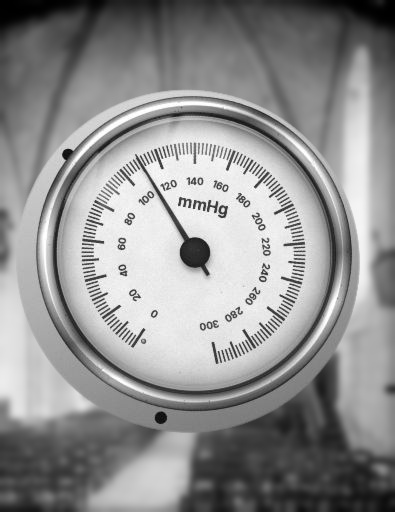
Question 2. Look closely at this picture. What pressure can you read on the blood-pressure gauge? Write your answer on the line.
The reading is 110 mmHg
